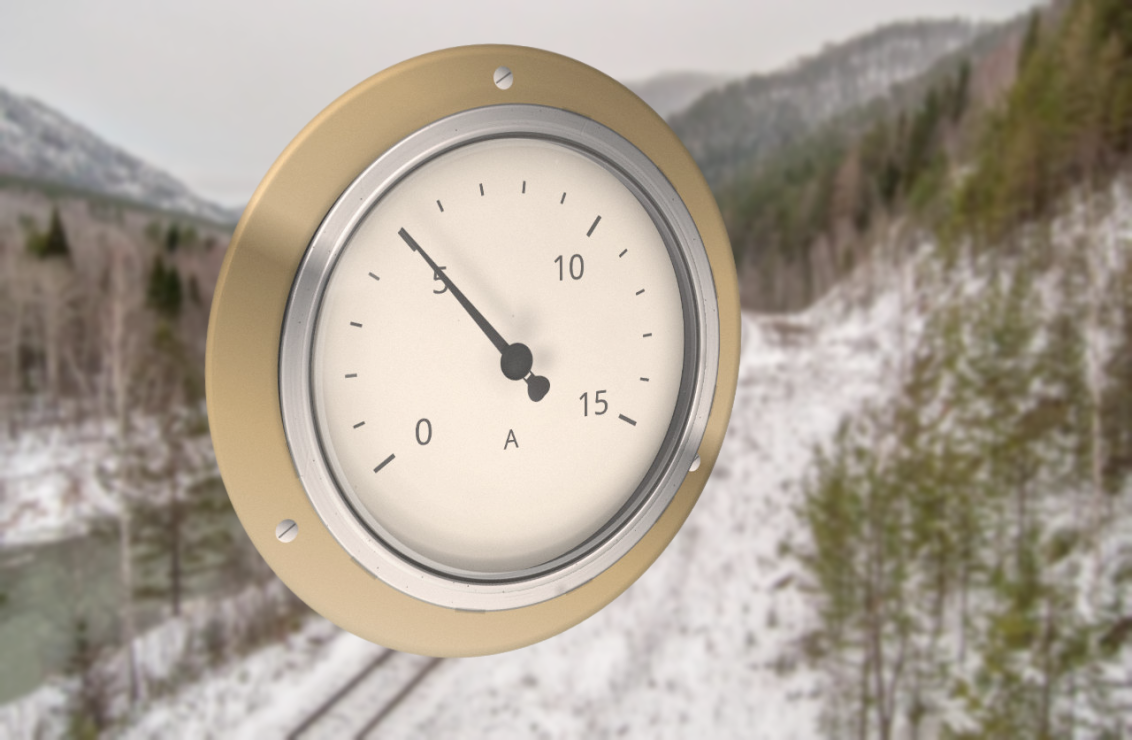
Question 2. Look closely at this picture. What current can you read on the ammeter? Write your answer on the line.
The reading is 5 A
